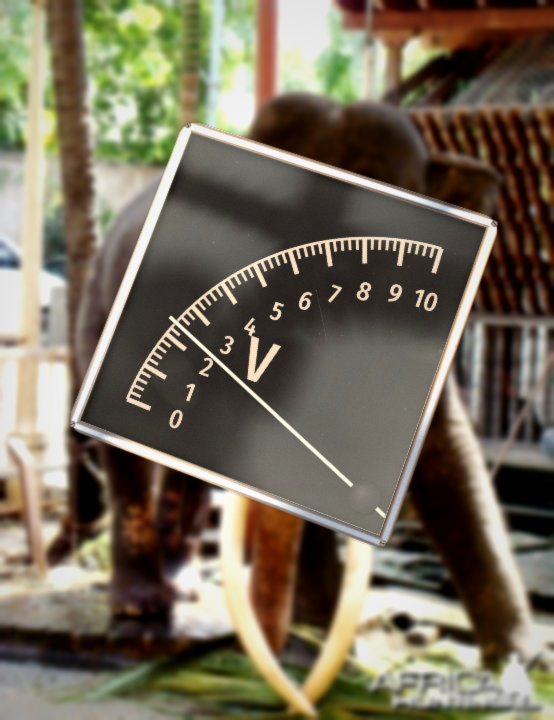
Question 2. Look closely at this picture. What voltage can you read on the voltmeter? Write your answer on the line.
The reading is 2.4 V
